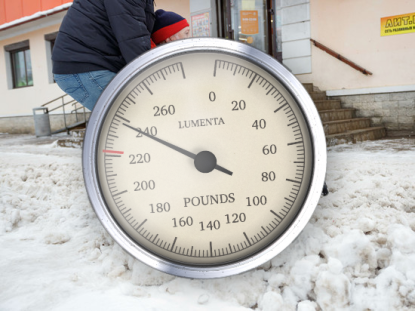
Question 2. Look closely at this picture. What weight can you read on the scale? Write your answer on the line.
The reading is 238 lb
